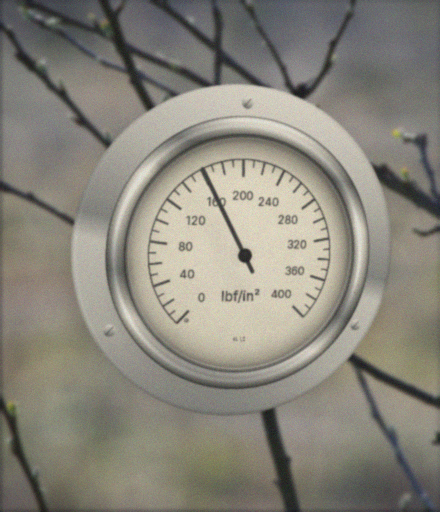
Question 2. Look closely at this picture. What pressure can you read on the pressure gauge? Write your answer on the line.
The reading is 160 psi
